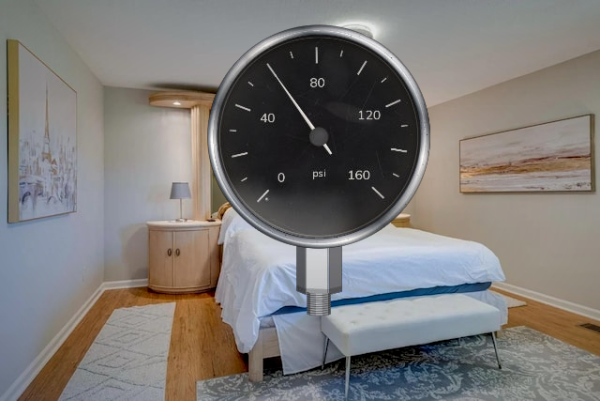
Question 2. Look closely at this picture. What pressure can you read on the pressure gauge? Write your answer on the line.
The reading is 60 psi
